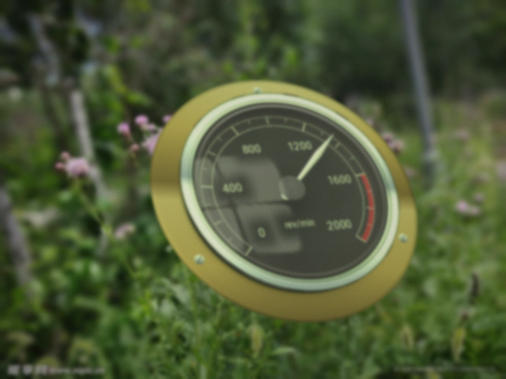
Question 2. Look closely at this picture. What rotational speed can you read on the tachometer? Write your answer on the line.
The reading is 1350 rpm
